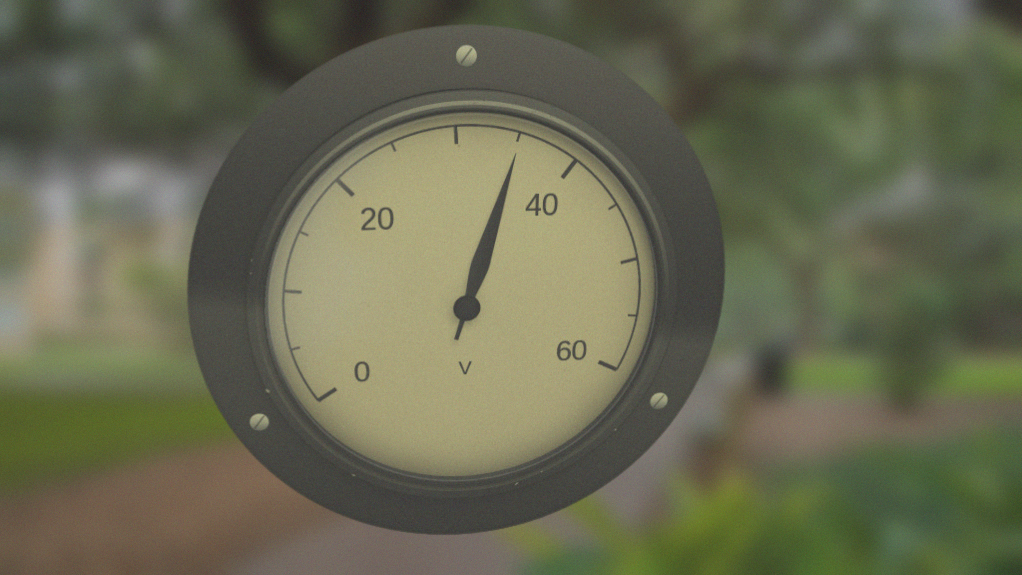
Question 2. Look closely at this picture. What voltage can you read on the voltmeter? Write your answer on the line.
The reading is 35 V
